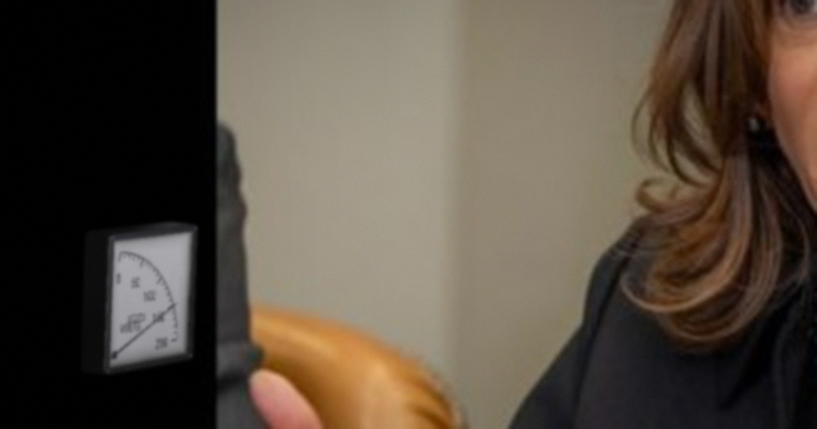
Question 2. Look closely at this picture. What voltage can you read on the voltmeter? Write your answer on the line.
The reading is 150 V
